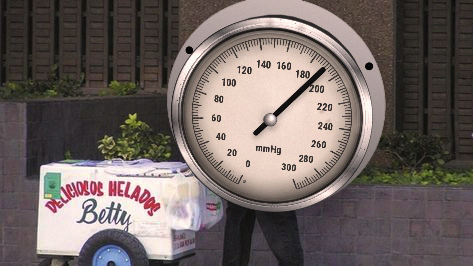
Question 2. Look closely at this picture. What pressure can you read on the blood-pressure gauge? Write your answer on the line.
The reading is 190 mmHg
